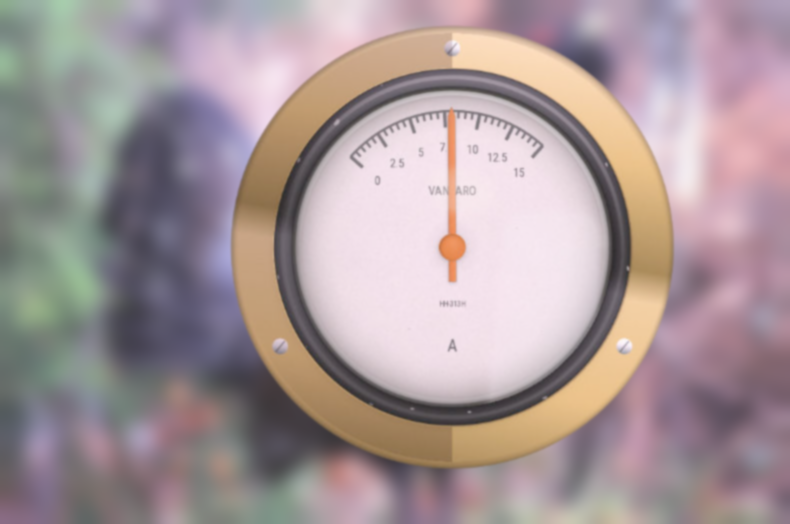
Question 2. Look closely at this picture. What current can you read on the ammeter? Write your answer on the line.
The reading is 8 A
